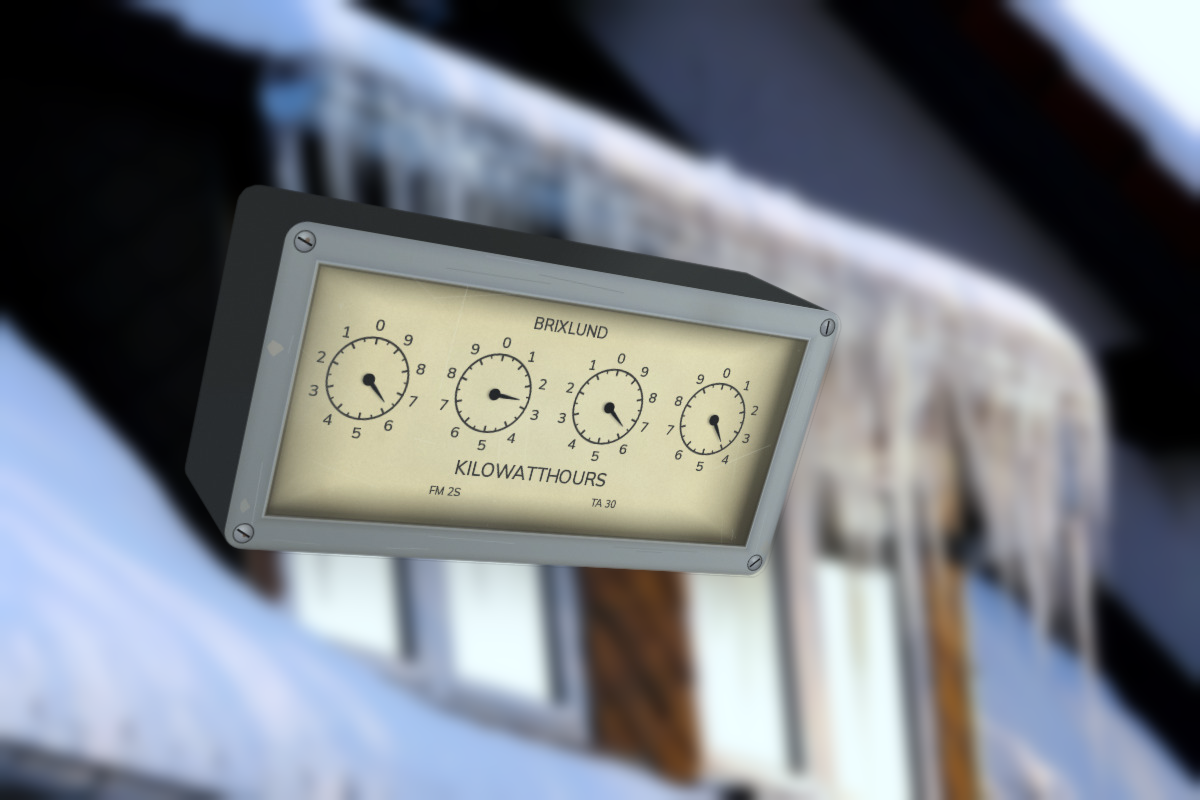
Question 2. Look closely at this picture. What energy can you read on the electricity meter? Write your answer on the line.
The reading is 6264 kWh
